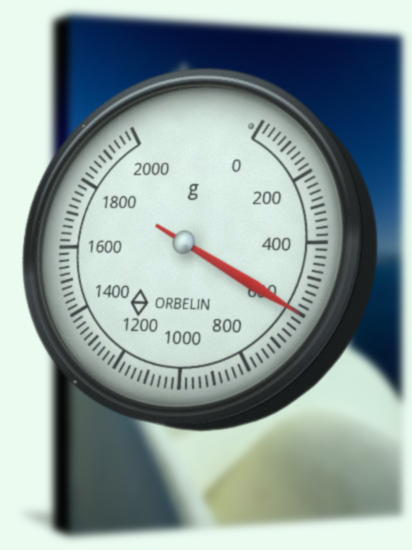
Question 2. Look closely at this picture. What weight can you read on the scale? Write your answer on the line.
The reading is 600 g
